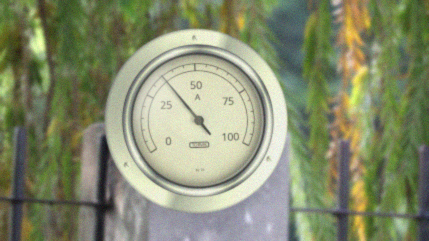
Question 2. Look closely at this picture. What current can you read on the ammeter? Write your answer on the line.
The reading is 35 A
